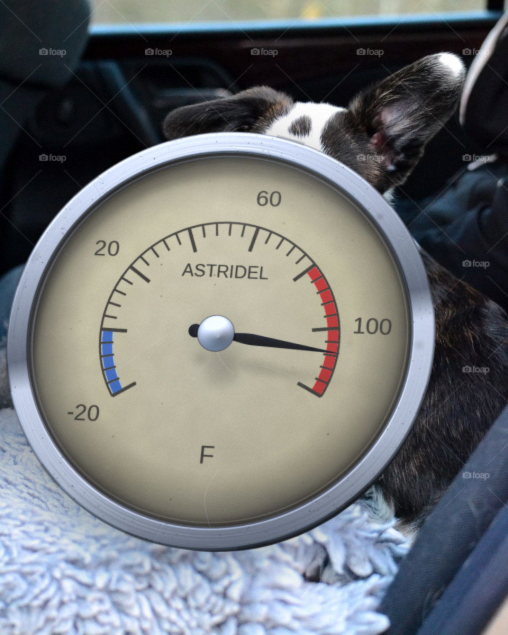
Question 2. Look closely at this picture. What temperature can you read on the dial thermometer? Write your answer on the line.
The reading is 108 °F
